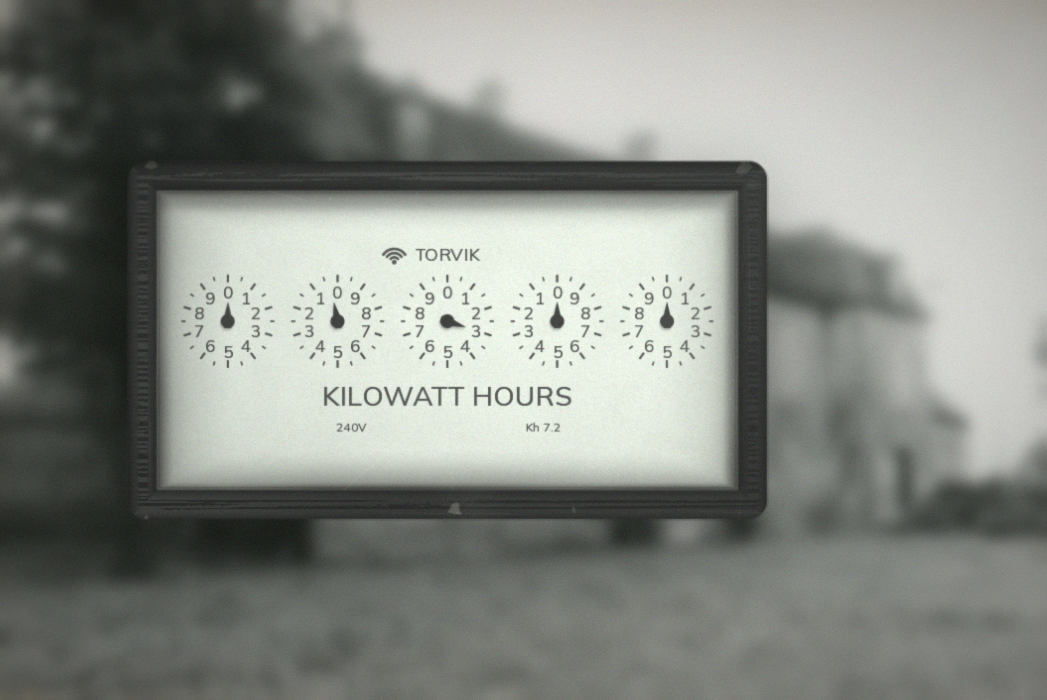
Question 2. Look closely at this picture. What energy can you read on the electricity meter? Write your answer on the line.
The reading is 300 kWh
